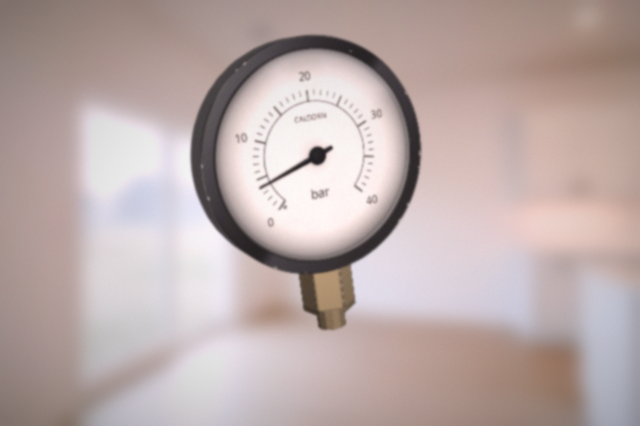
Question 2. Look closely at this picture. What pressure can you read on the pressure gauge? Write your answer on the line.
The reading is 4 bar
